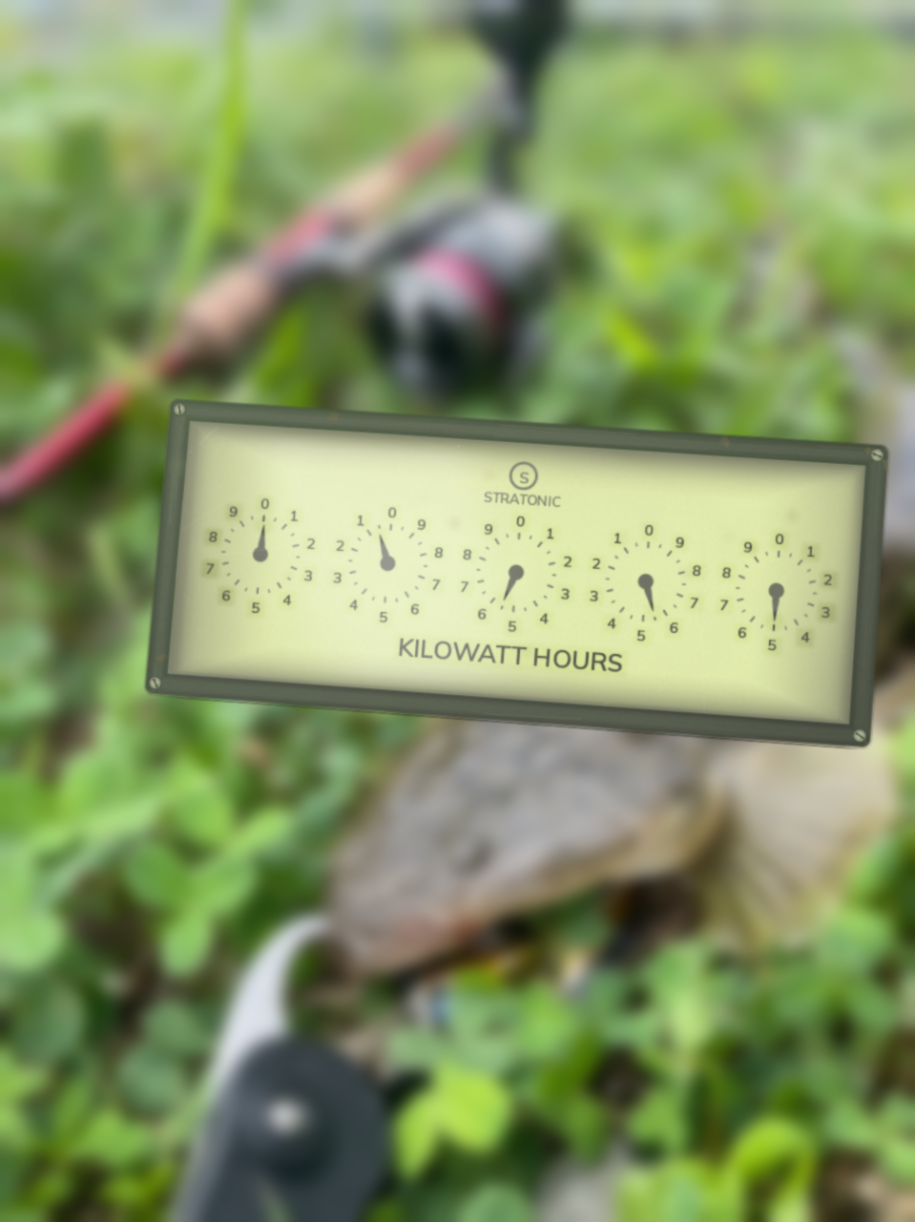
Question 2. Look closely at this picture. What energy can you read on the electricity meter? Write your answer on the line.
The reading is 555 kWh
